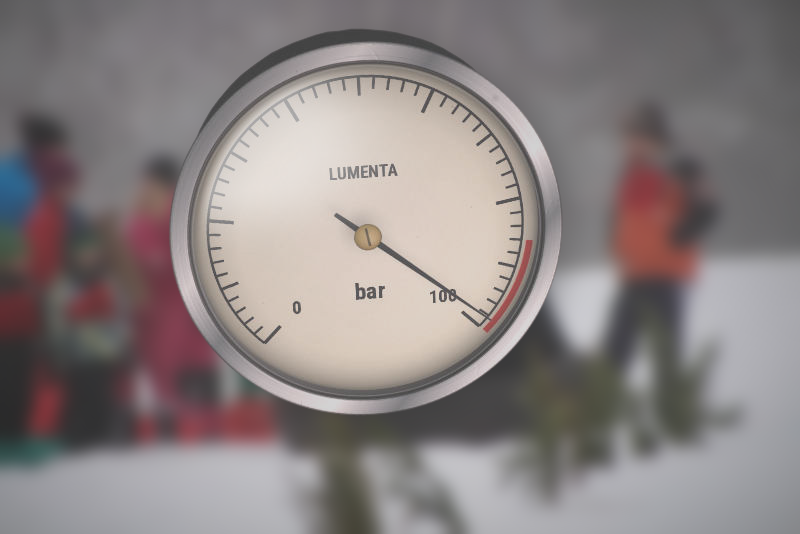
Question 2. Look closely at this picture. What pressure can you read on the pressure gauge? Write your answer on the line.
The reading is 98 bar
